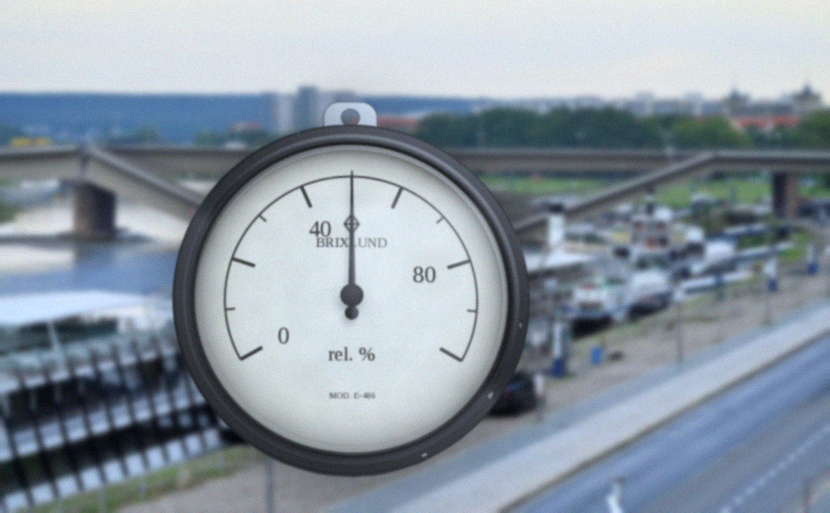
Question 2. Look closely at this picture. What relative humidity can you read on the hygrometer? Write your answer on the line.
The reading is 50 %
